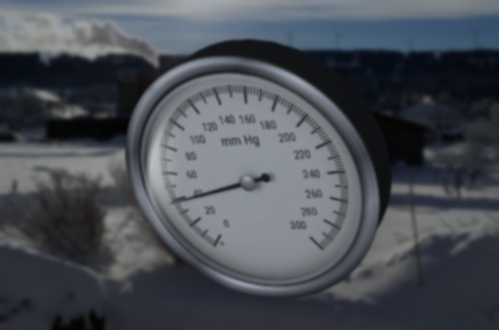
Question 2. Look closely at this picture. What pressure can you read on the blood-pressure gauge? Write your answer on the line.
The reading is 40 mmHg
